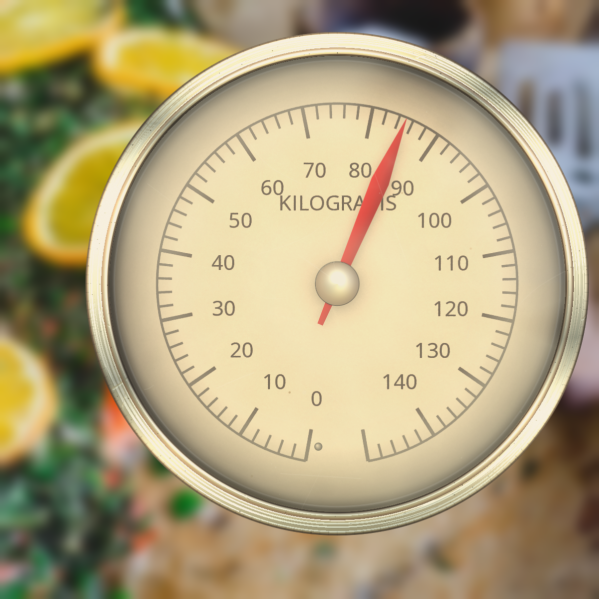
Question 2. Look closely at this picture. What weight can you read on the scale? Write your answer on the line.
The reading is 85 kg
